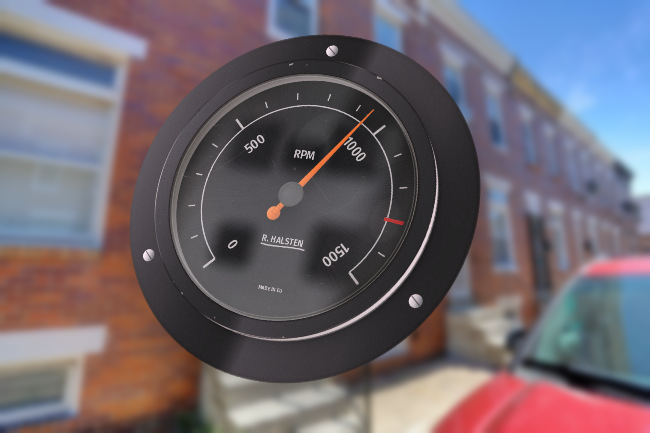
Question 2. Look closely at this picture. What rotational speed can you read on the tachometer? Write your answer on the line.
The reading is 950 rpm
